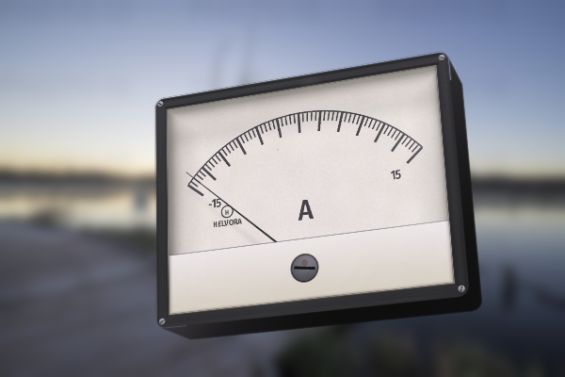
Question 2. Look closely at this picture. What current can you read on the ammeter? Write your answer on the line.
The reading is -14 A
